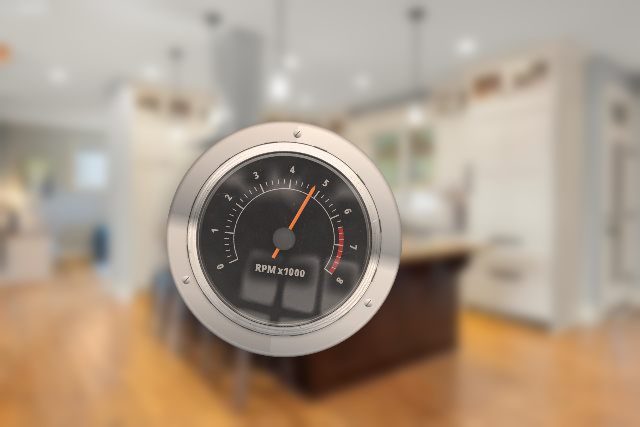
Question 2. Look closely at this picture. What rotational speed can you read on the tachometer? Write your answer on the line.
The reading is 4800 rpm
